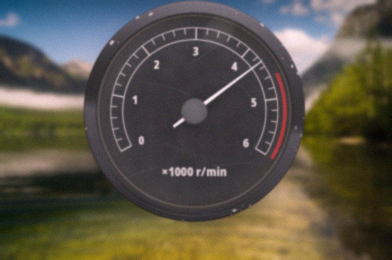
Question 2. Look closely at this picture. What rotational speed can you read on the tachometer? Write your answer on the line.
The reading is 4300 rpm
